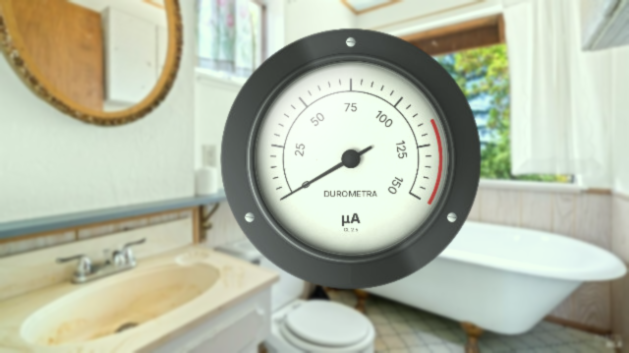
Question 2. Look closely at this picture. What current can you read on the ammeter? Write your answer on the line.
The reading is 0 µA
